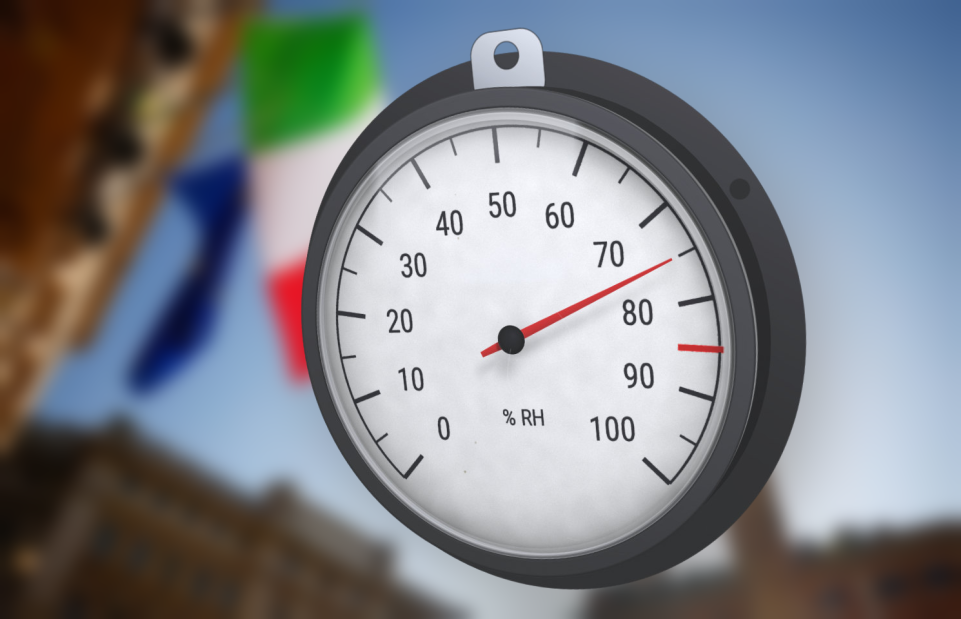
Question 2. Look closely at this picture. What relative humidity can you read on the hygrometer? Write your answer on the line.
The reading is 75 %
